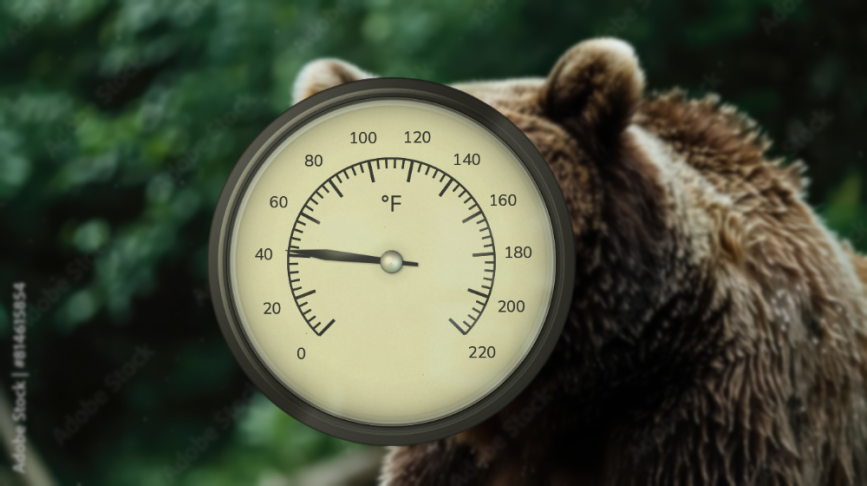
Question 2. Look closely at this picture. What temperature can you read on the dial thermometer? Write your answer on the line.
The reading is 42 °F
